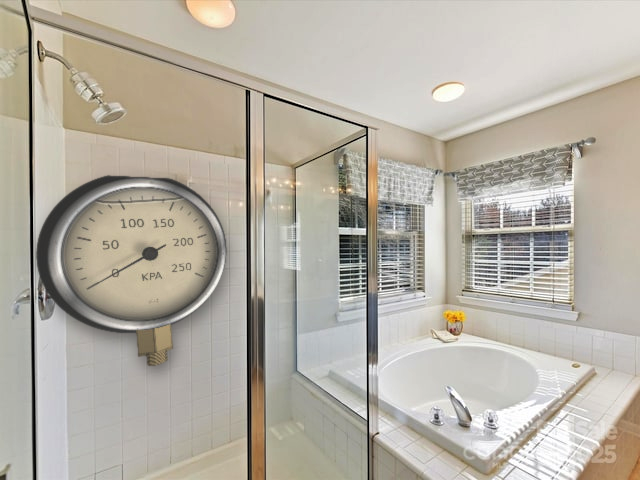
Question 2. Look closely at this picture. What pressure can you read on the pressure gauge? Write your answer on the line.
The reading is 0 kPa
